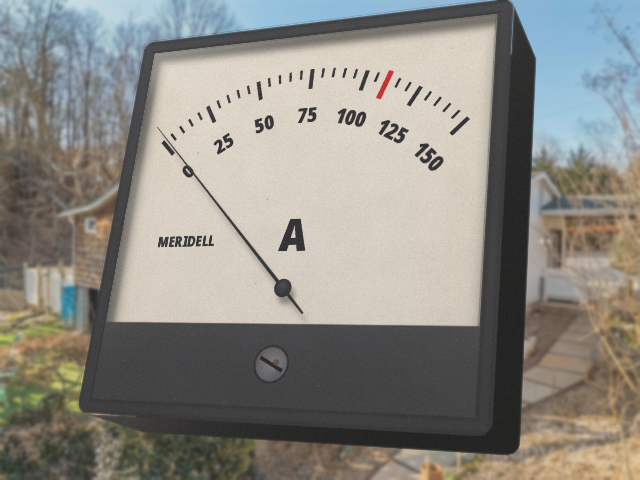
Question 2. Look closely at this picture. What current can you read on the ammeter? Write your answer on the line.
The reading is 2.5 A
